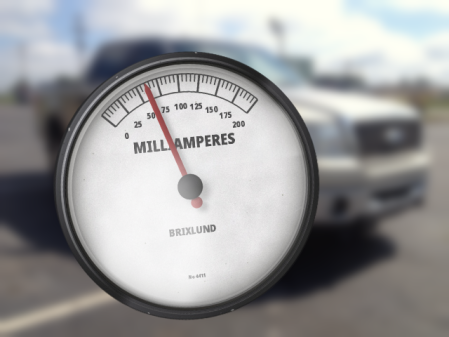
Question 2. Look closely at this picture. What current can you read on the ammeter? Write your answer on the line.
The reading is 60 mA
